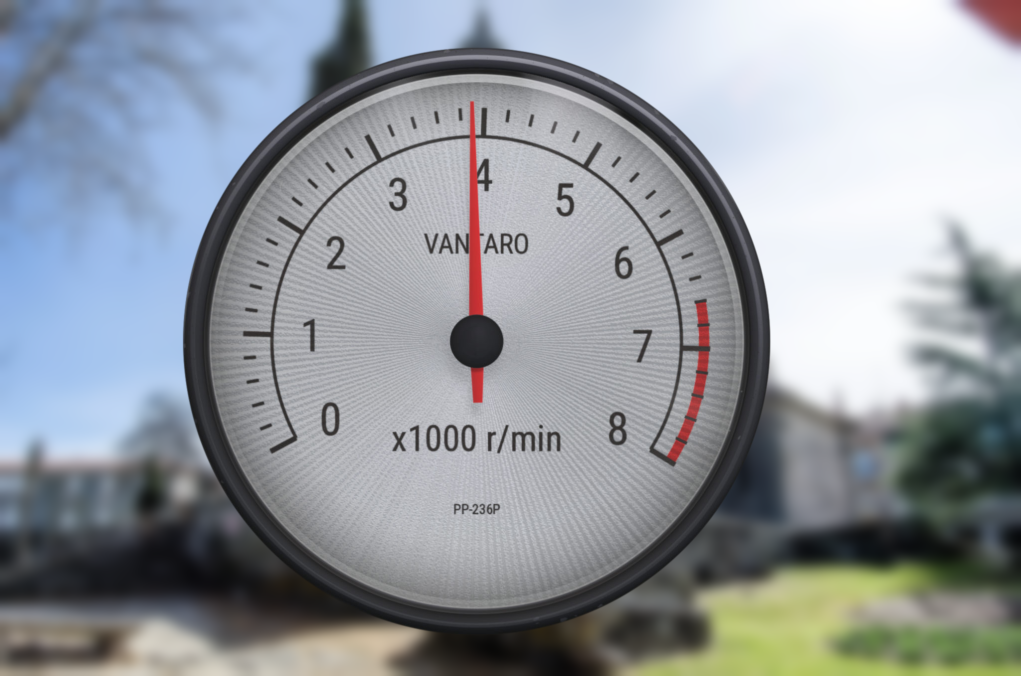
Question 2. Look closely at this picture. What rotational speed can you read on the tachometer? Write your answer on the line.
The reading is 3900 rpm
